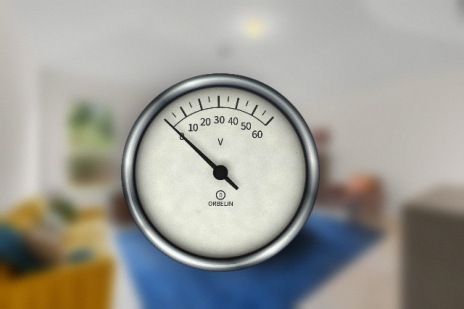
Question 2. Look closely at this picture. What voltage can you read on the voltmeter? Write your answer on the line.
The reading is 0 V
